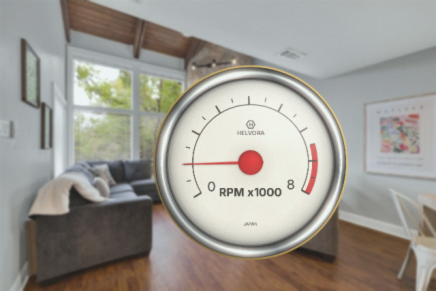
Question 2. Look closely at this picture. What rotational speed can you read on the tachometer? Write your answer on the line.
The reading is 1000 rpm
